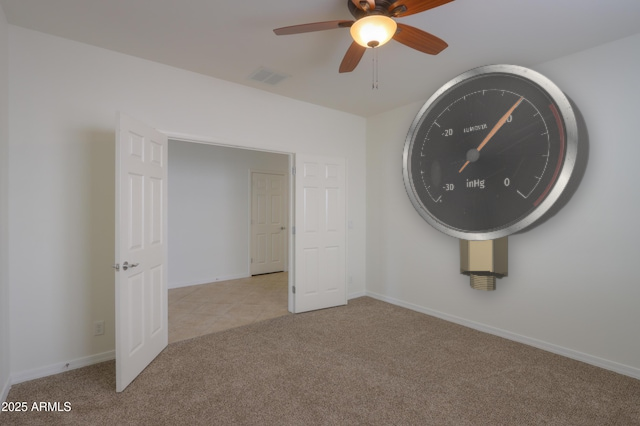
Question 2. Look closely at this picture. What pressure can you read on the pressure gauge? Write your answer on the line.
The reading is -10 inHg
